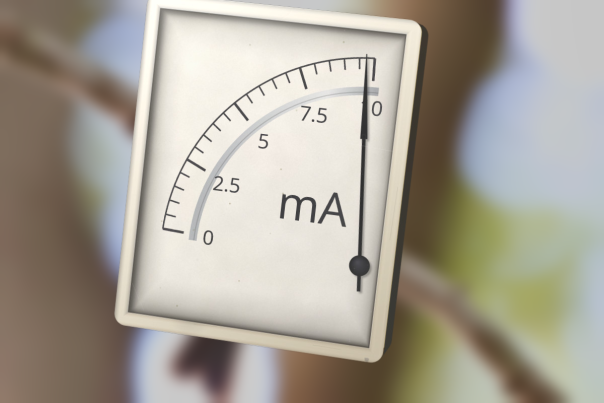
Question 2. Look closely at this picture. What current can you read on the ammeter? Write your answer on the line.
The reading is 9.75 mA
